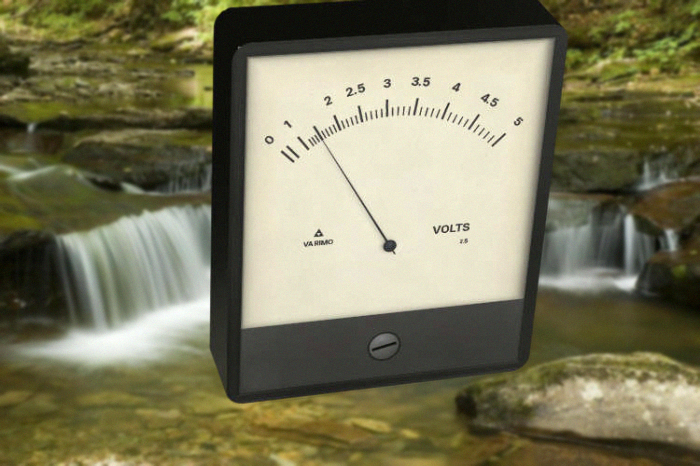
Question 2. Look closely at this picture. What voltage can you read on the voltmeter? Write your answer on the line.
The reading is 1.5 V
